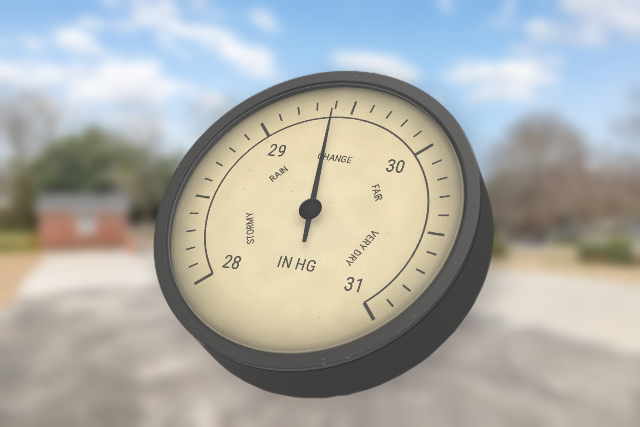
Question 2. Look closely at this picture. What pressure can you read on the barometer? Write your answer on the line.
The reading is 29.4 inHg
